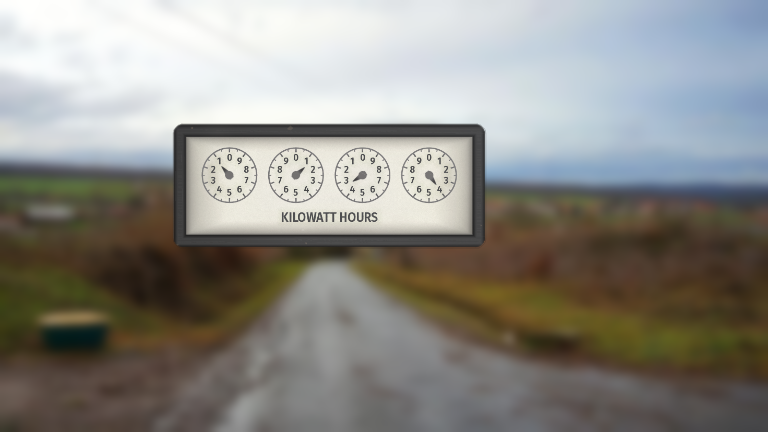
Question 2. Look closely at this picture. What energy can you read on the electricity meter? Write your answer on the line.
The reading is 1134 kWh
